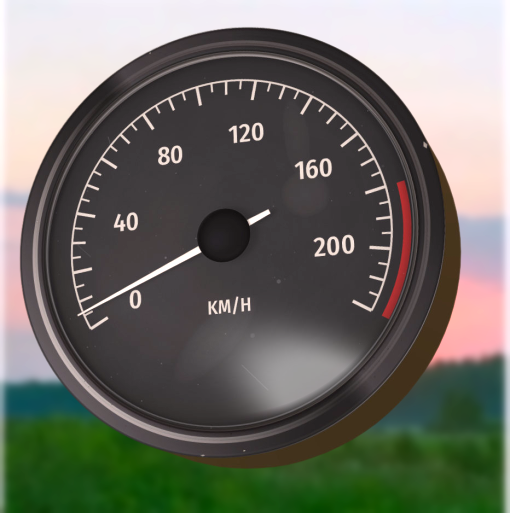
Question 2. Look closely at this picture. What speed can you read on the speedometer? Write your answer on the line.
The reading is 5 km/h
